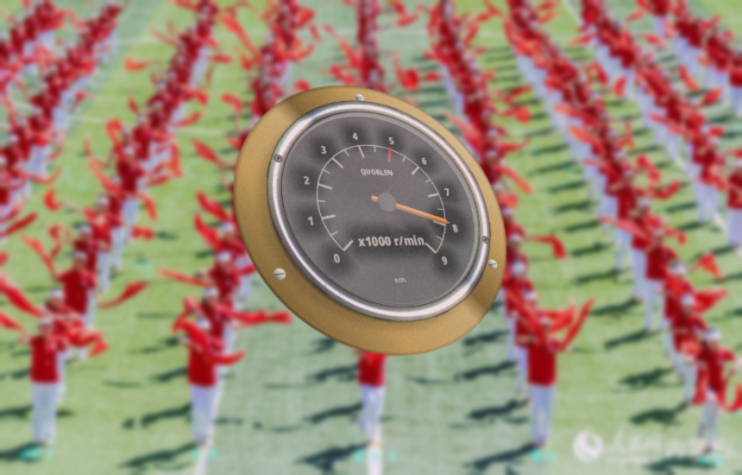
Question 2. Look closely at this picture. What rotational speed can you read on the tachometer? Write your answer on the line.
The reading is 8000 rpm
